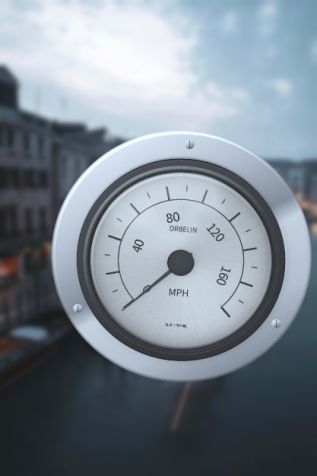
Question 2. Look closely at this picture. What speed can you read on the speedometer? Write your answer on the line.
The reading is 0 mph
